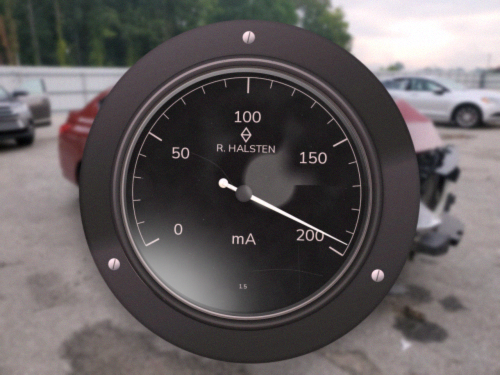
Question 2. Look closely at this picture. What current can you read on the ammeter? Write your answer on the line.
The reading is 195 mA
